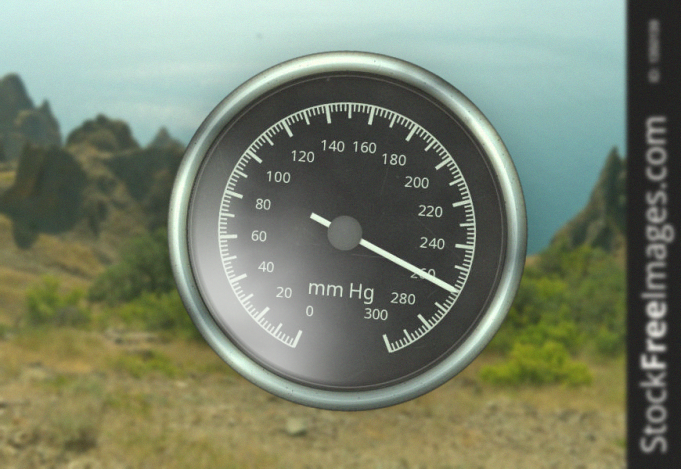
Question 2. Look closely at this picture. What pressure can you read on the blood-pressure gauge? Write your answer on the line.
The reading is 260 mmHg
